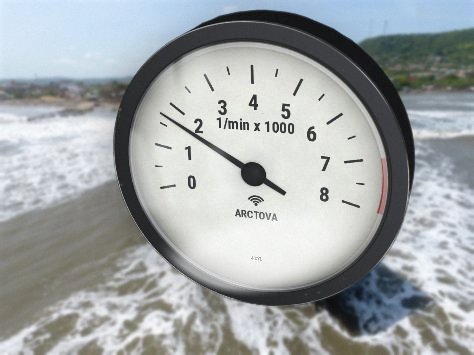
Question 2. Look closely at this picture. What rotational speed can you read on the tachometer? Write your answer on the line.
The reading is 1750 rpm
